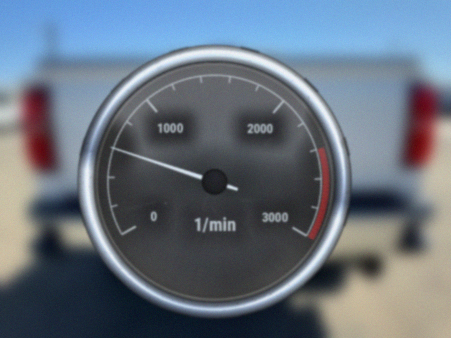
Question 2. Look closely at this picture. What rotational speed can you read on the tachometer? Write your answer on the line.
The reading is 600 rpm
